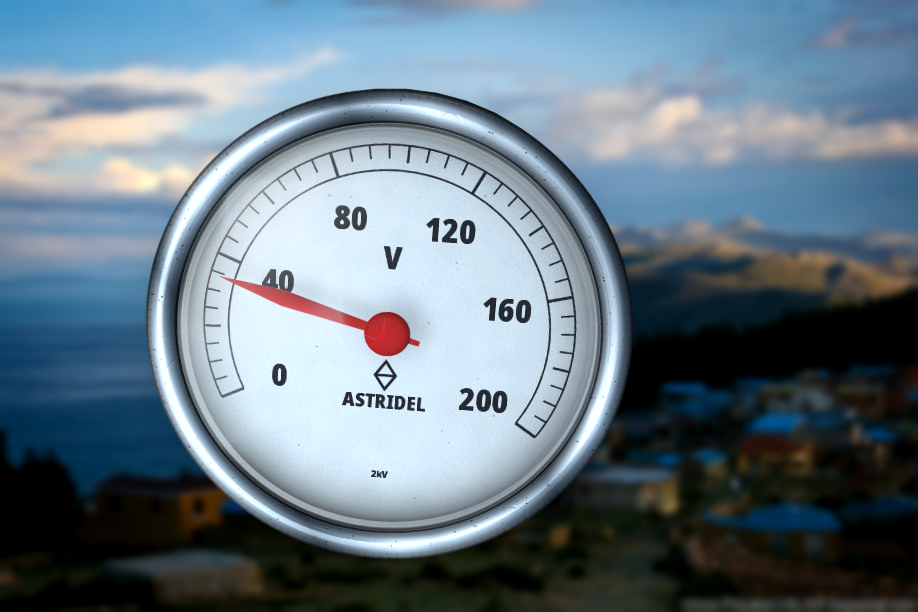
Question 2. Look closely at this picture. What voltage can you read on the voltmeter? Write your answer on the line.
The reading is 35 V
